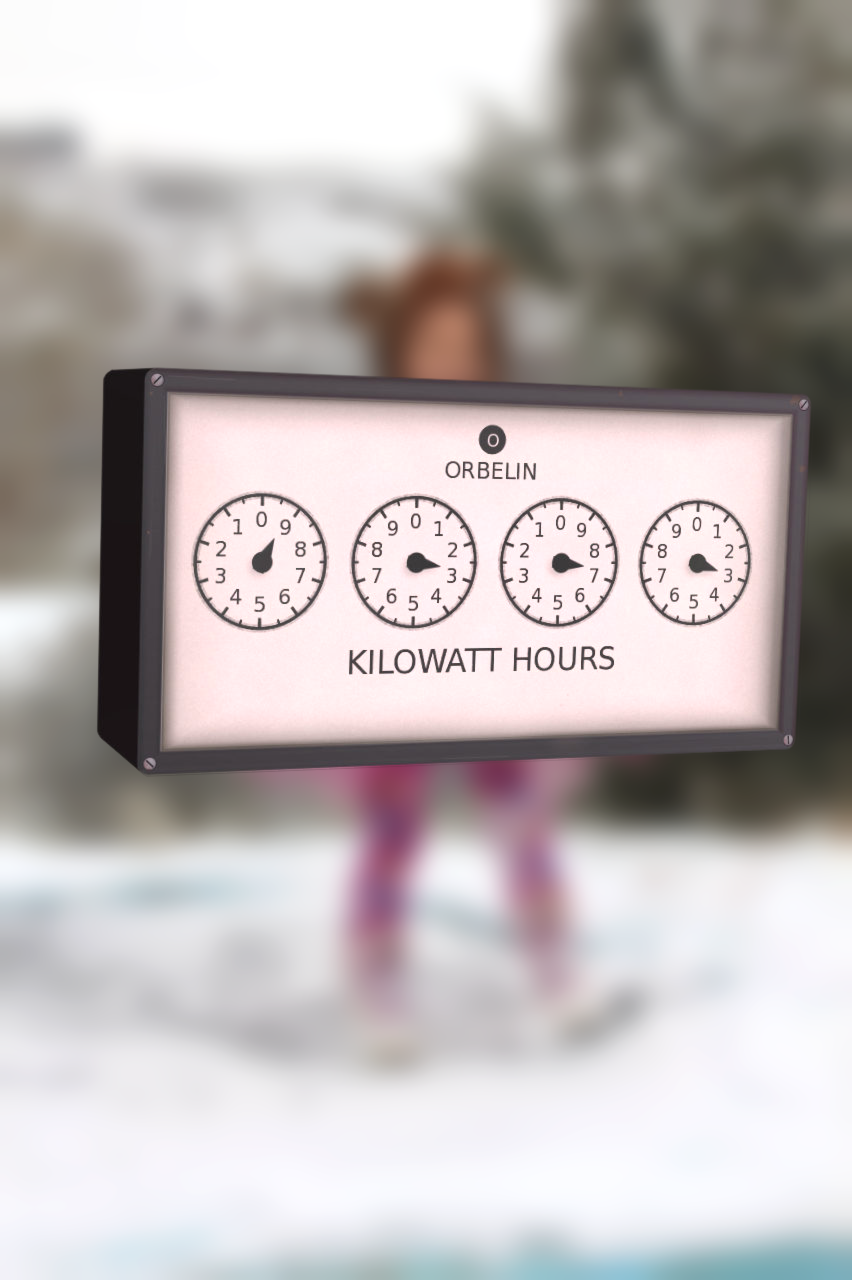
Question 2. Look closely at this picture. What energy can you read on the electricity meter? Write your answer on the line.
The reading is 9273 kWh
